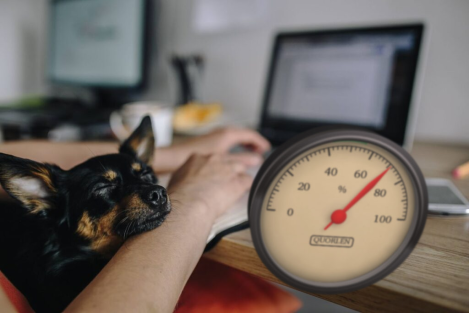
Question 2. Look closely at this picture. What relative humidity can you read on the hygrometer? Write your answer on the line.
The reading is 70 %
